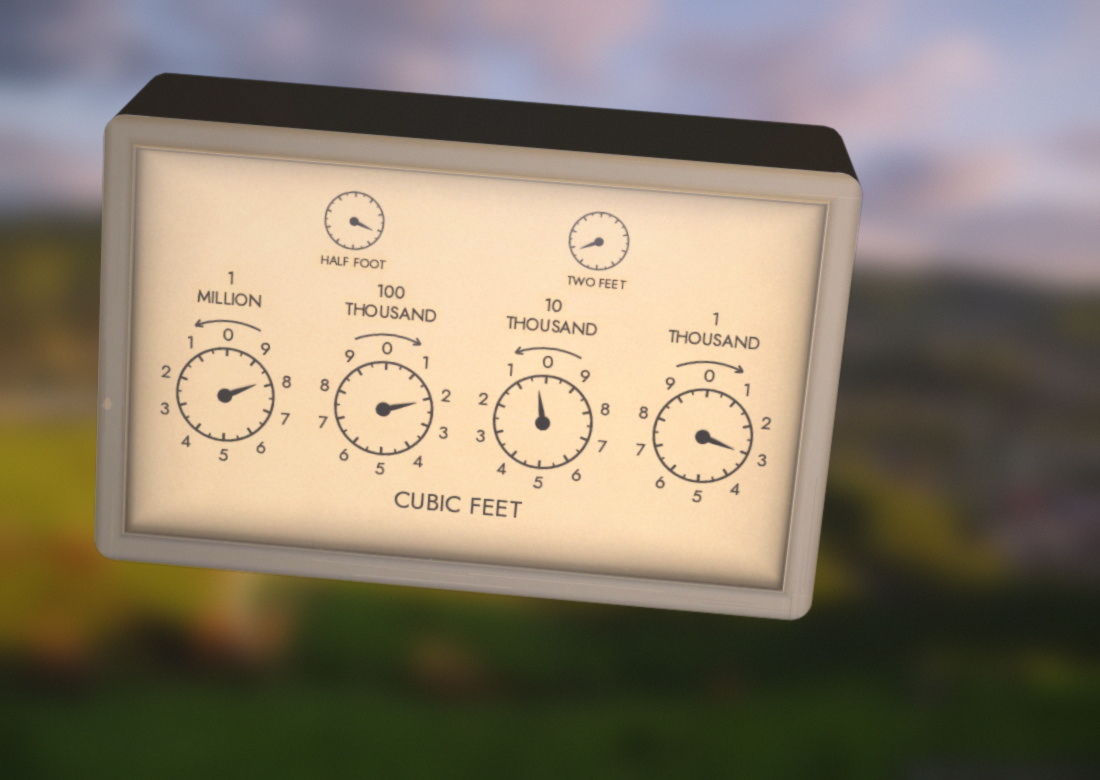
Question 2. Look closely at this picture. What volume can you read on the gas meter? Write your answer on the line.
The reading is 820300 ft³
